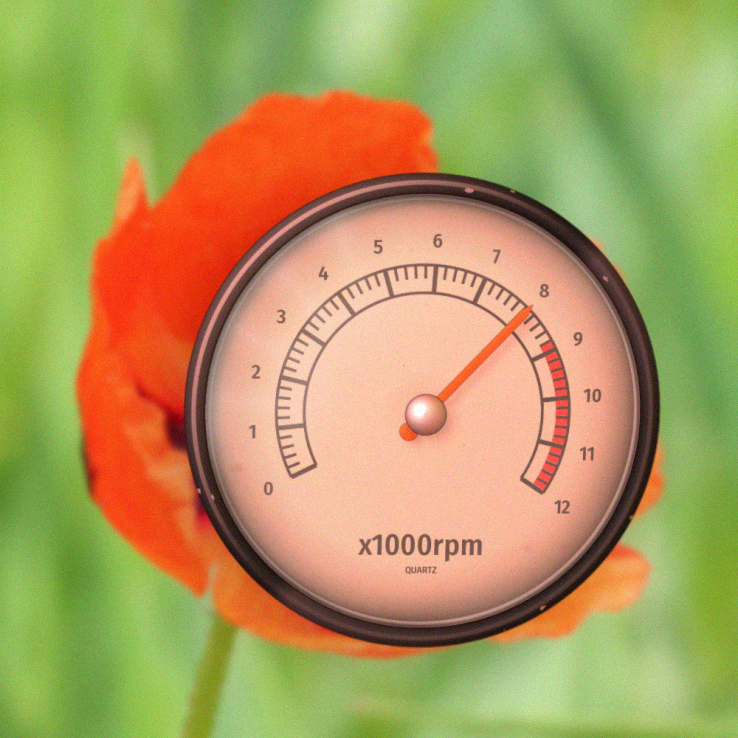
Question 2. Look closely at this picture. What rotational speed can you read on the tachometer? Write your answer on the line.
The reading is 8000 rpm
